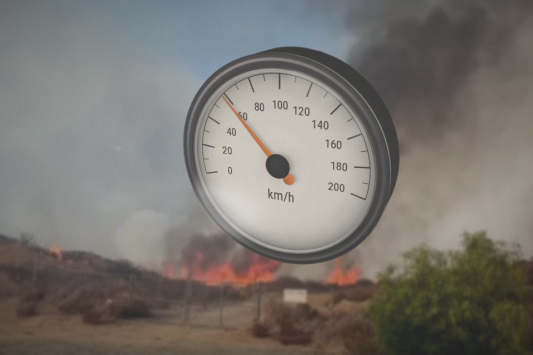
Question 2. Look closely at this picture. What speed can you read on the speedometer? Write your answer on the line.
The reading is 60 km/h
